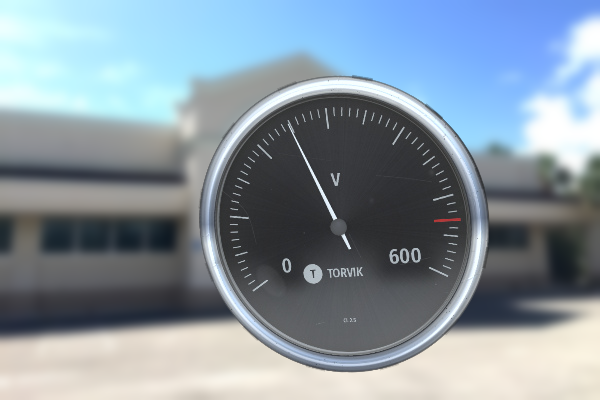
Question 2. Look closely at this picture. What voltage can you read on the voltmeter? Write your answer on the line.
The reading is 250 V
